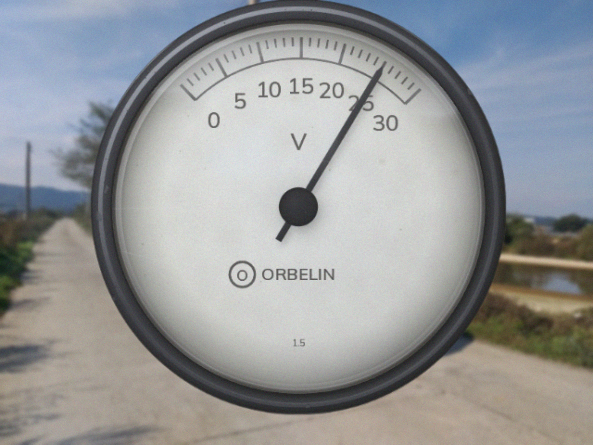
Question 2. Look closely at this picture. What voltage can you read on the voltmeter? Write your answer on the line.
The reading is 25 V
